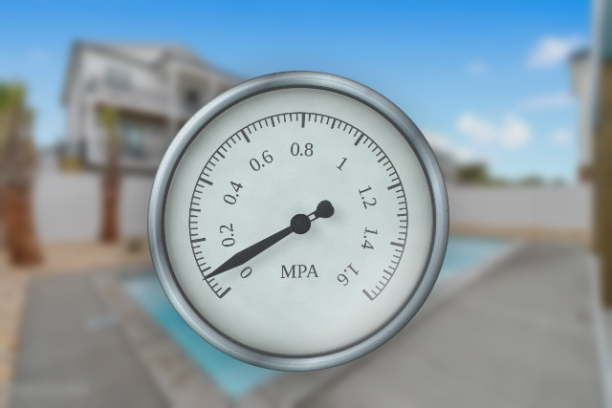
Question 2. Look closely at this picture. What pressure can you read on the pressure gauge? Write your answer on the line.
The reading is 0.08 MPa
